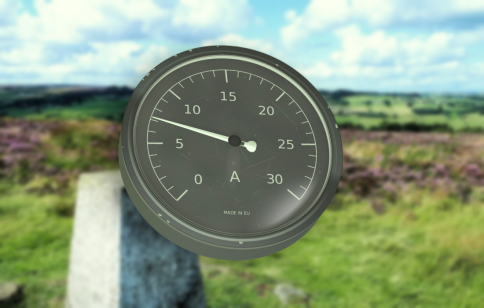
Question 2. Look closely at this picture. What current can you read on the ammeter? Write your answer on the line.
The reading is 7 A
